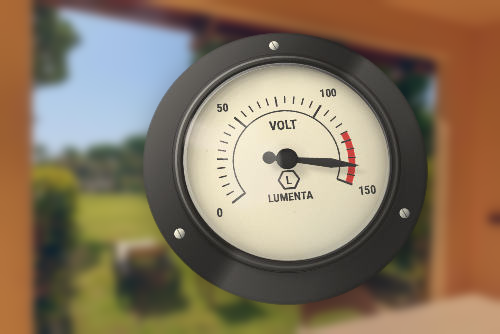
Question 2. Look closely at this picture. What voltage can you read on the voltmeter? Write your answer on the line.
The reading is 140 V
